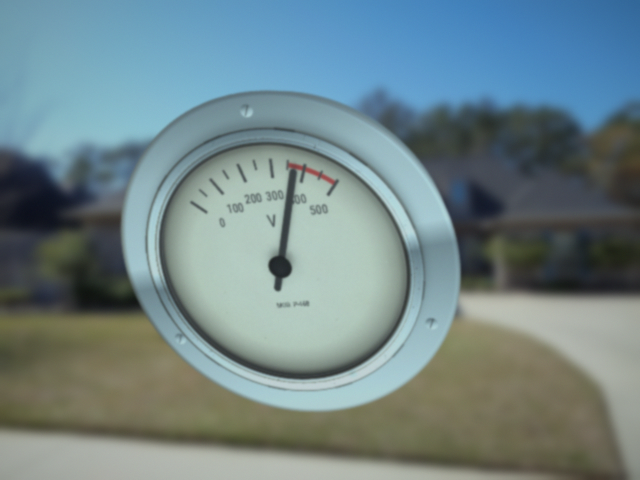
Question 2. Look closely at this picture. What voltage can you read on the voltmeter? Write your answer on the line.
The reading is 375 V
